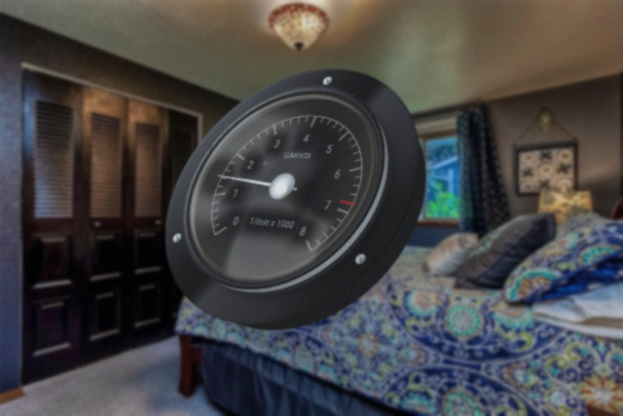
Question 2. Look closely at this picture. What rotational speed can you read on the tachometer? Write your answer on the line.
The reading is 1400 rpm
